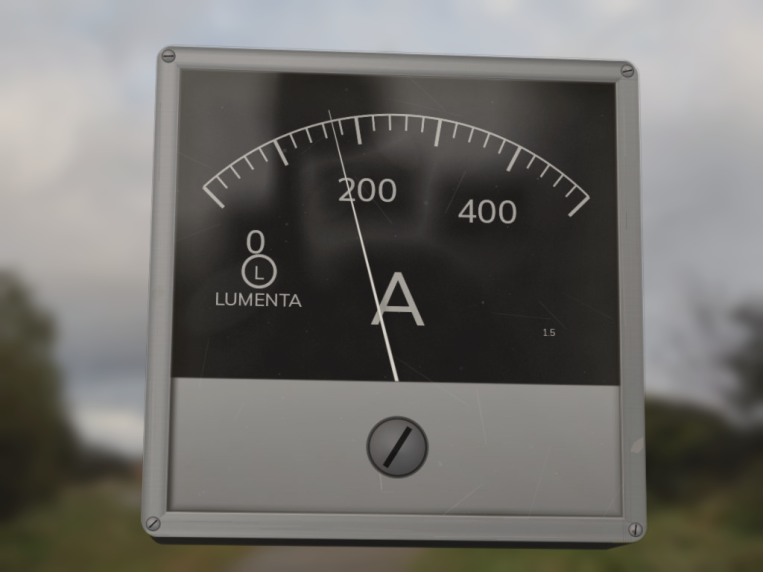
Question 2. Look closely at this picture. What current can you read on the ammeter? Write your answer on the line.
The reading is 170 A
